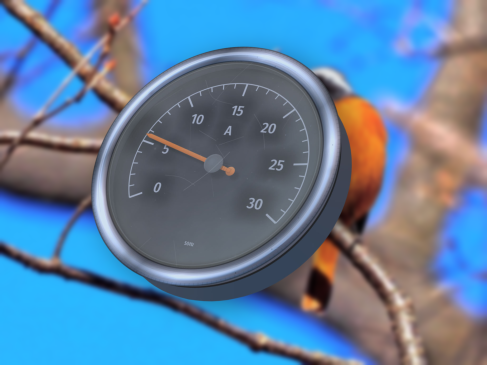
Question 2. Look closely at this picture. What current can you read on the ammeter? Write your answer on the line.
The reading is 5.5 A
